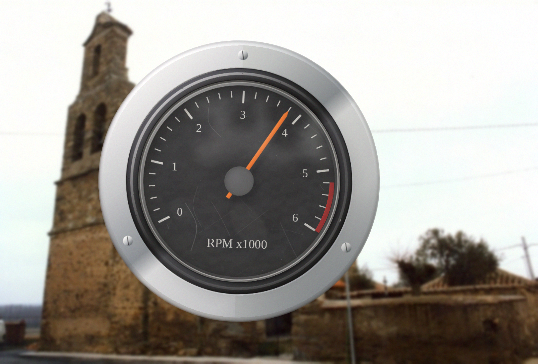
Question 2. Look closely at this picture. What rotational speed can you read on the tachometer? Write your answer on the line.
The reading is 3800 rpm
